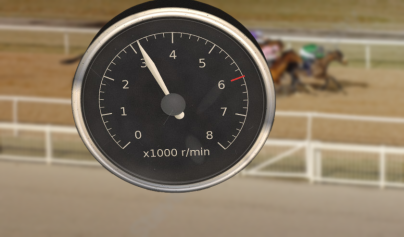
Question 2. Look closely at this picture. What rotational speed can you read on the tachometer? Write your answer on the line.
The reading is 3200 rpm
